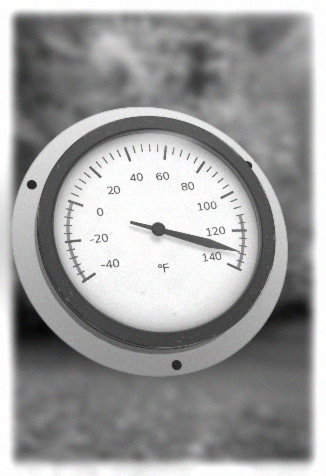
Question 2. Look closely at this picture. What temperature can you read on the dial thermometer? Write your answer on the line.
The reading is 132 °F
